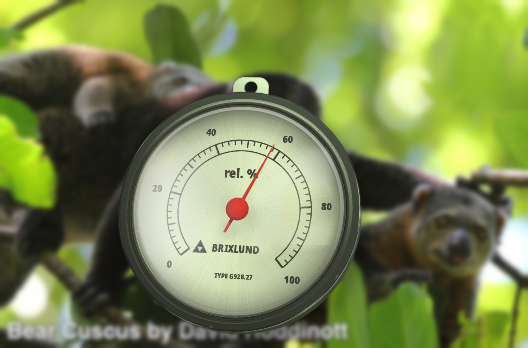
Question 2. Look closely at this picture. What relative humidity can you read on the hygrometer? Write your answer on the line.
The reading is 58 %
